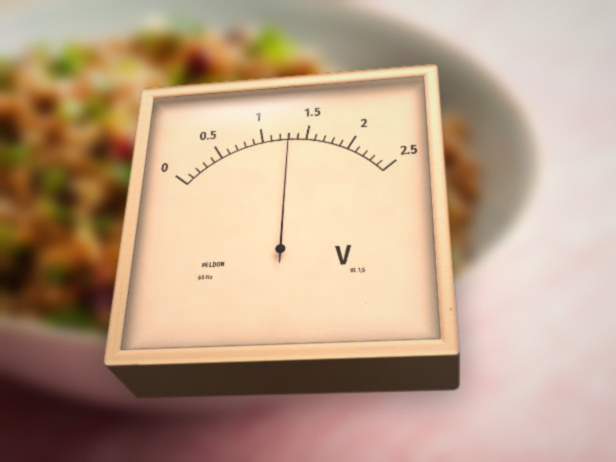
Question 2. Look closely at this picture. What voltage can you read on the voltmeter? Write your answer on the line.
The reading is 1.3 V
